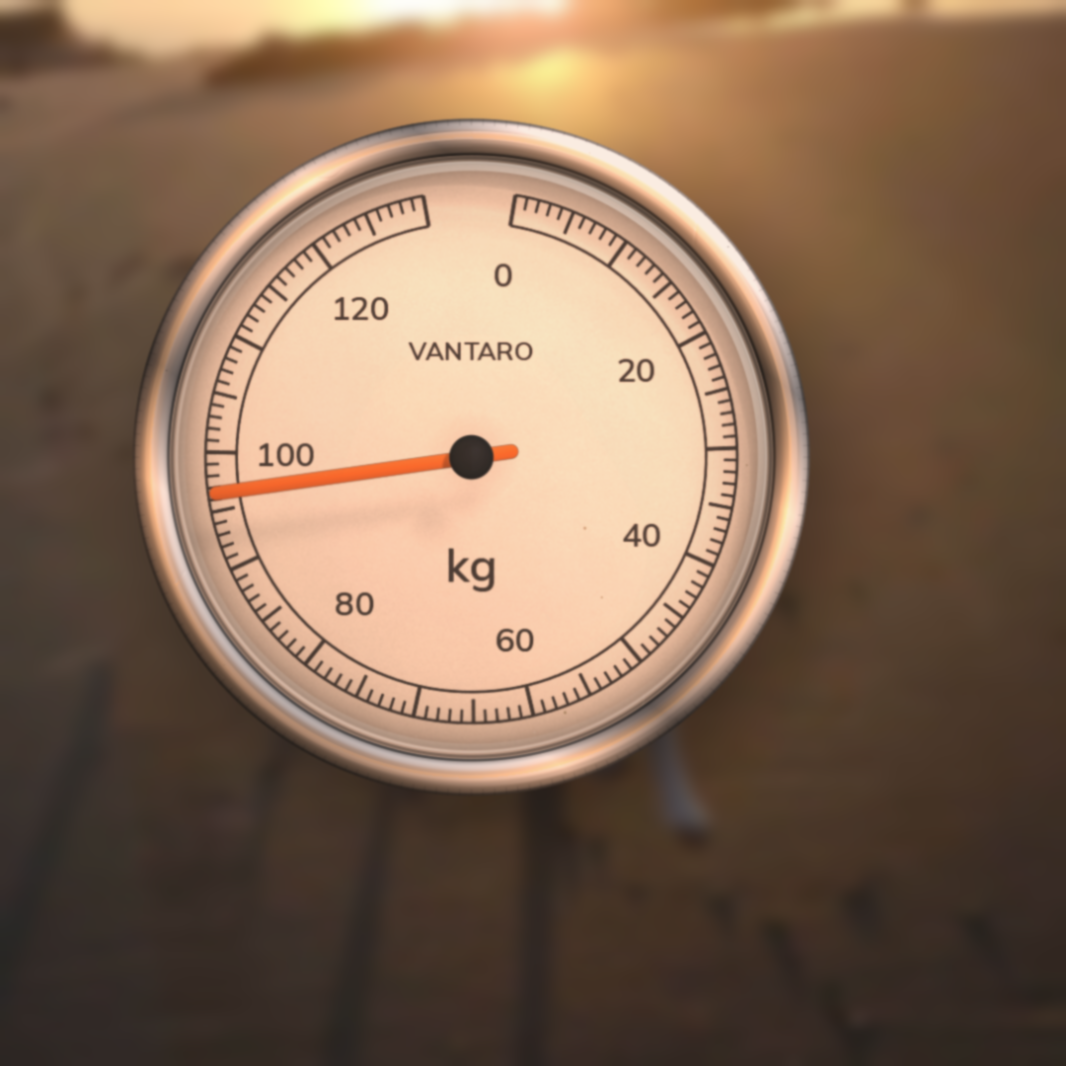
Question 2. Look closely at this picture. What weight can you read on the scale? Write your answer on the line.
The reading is 96.5 kg
